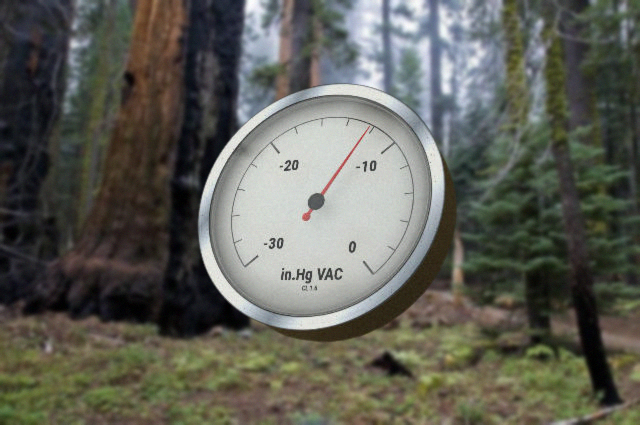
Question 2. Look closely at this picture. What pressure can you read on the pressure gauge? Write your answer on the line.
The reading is -12 inHg
